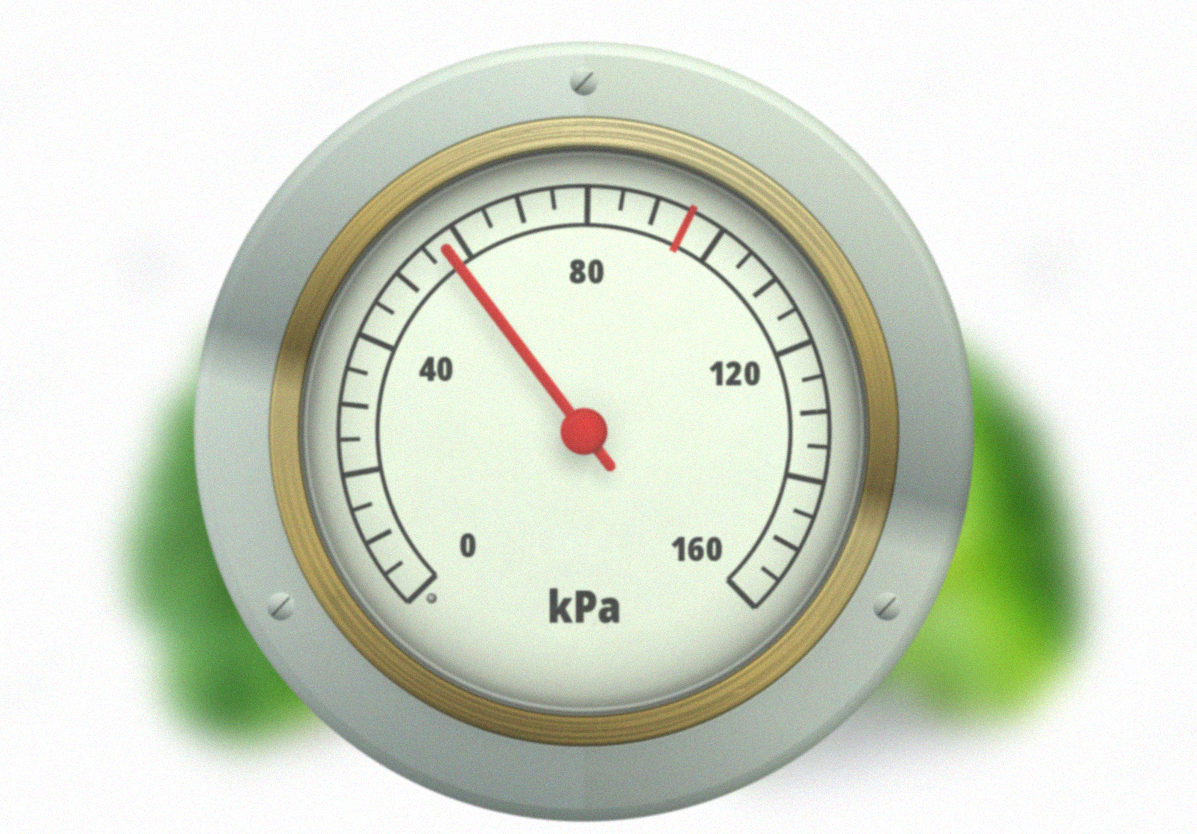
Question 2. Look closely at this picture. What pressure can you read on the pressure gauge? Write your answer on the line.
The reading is 57.5 kPa
